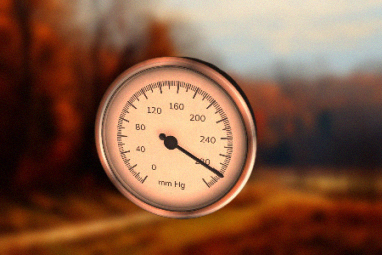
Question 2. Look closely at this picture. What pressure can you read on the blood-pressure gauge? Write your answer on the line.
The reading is 280 mmHg
